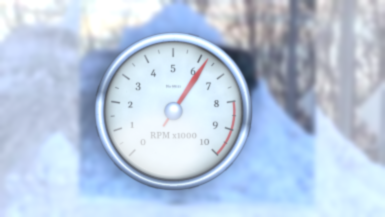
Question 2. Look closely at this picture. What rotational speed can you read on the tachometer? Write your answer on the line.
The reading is 6250 rpm
